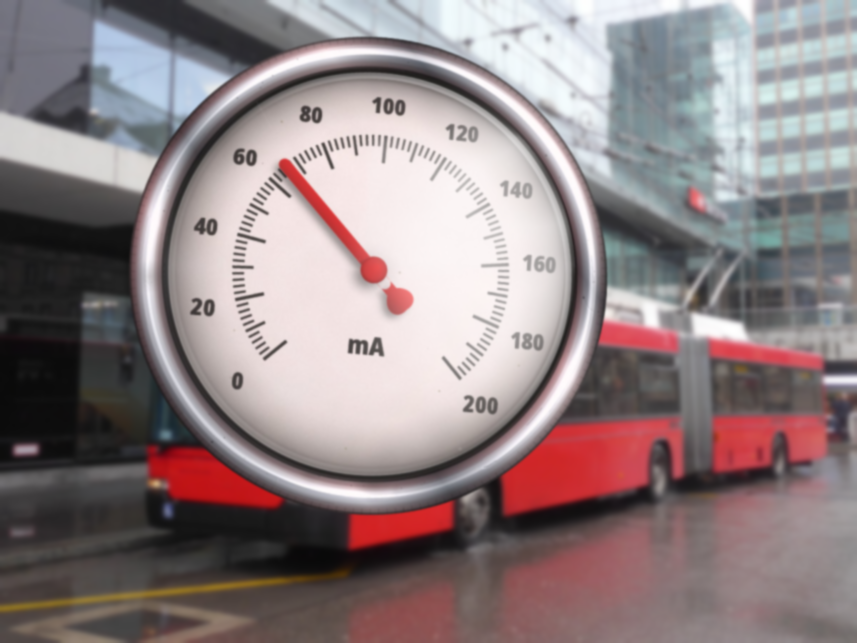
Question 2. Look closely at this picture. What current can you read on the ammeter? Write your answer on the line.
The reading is 66 mA
